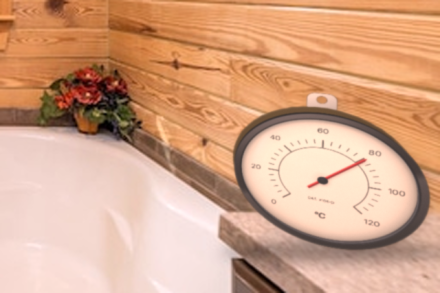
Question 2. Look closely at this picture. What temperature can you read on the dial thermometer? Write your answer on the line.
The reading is 80 °C
